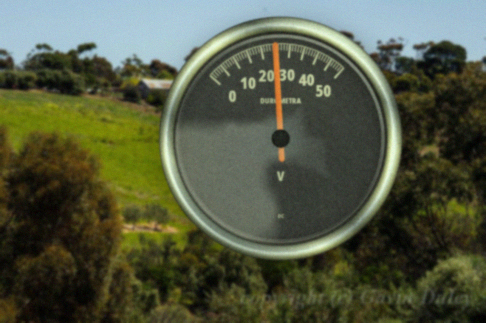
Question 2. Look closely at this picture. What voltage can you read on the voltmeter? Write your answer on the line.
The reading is 25 V
